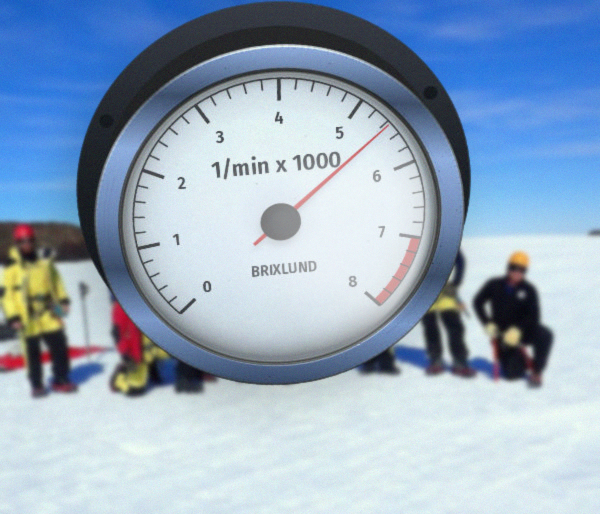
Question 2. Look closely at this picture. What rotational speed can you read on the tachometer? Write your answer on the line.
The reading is 5400 rpm
